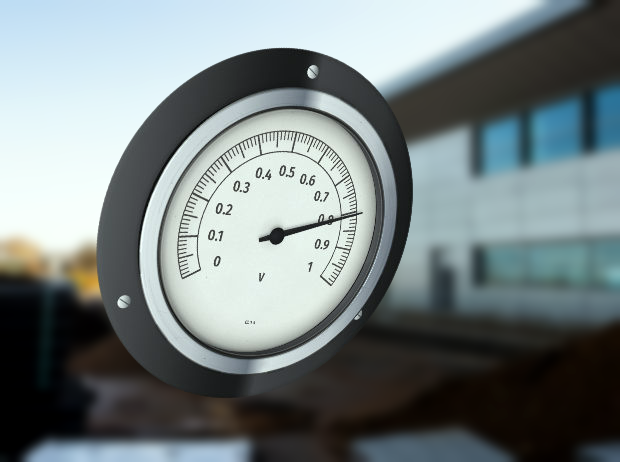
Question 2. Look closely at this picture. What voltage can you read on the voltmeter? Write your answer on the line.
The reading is 0.8 V
